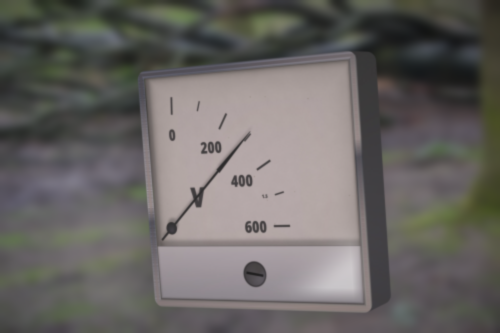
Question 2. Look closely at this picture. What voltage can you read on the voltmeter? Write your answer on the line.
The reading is 300 V
